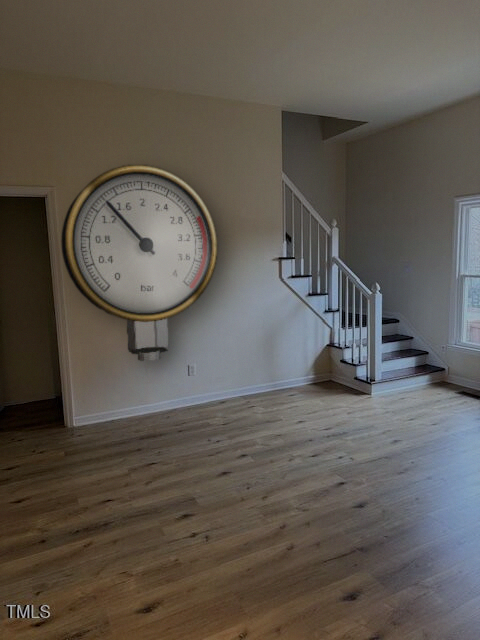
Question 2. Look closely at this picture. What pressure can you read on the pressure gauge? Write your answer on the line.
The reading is 1.4 bar
